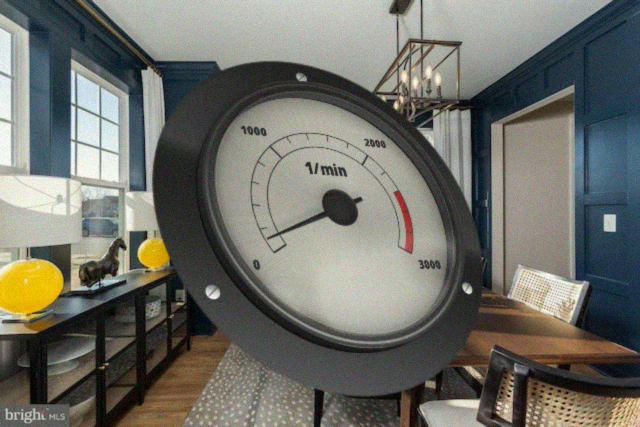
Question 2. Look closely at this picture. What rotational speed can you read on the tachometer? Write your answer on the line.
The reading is 100 rpm
